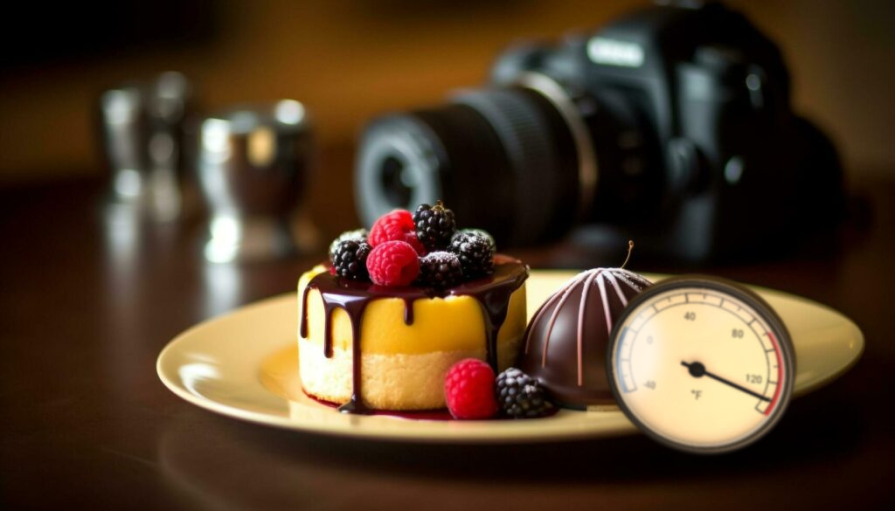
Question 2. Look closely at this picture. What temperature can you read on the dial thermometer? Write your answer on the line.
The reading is 130 °F
